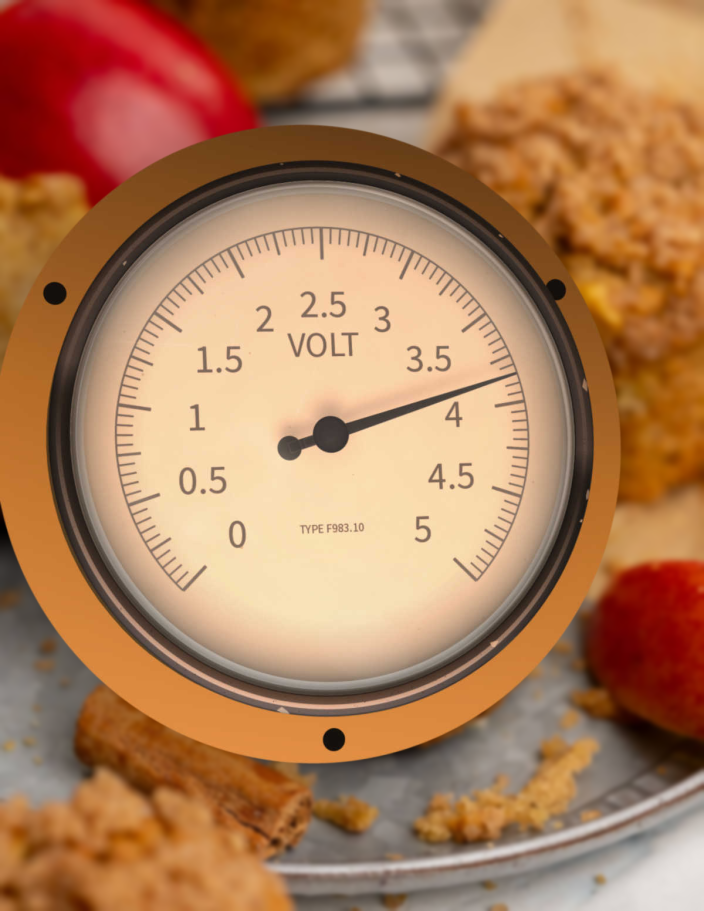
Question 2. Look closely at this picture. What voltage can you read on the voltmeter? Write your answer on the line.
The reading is 3.85 V
